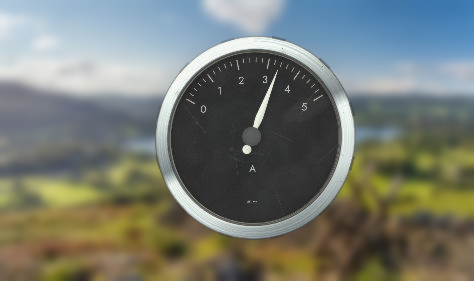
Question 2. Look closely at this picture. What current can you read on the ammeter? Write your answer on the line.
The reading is 3.4 A
